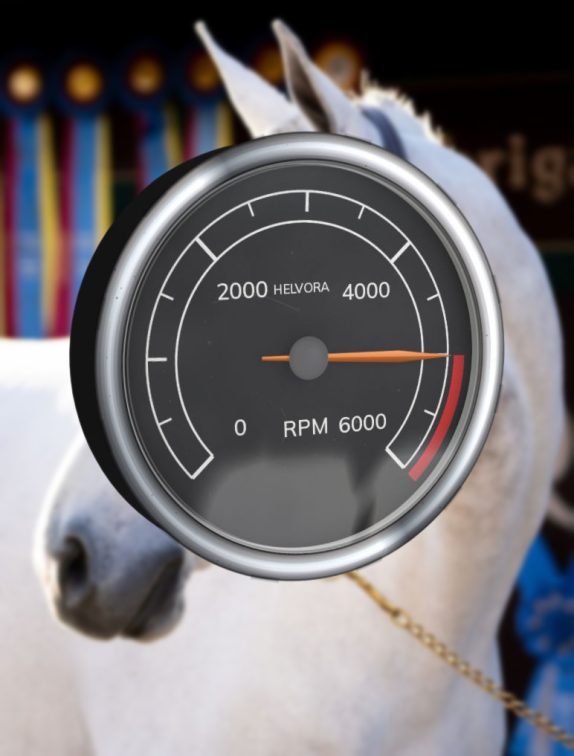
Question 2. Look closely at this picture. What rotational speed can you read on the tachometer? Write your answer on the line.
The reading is 5000 rpm
